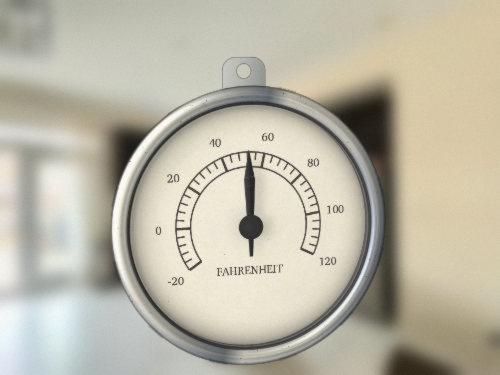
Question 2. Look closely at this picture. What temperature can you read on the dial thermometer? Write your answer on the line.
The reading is 52 °F
